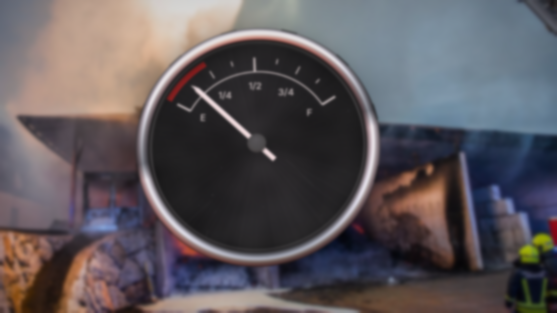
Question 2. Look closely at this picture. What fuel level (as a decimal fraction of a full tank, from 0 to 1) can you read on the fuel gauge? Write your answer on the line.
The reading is 0.125
